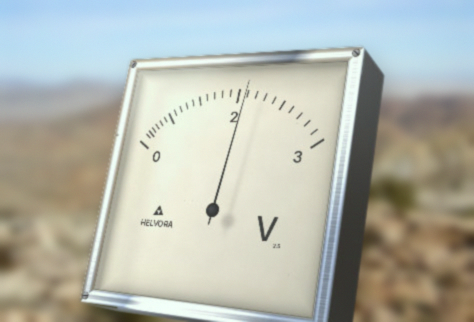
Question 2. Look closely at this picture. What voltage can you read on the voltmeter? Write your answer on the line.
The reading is 2.1 V
